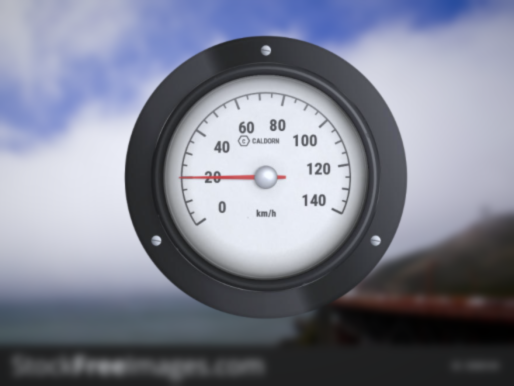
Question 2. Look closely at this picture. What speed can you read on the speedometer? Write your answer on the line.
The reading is 20 km/h
